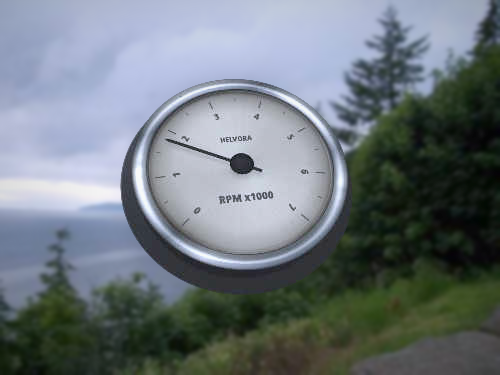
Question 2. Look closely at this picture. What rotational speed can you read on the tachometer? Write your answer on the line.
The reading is 1750 rpm
